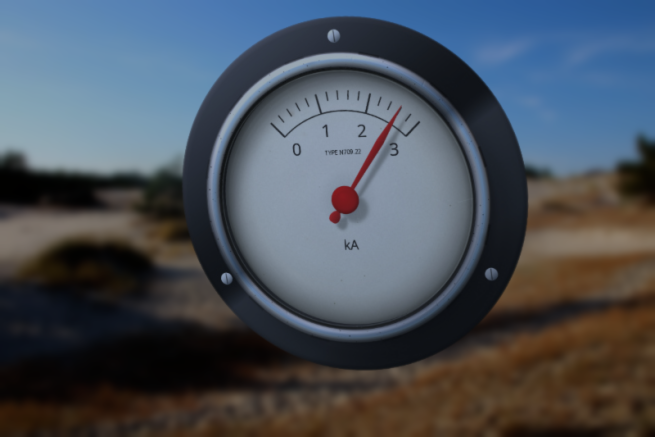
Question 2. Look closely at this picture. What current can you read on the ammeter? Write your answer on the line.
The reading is 2.6 kA
